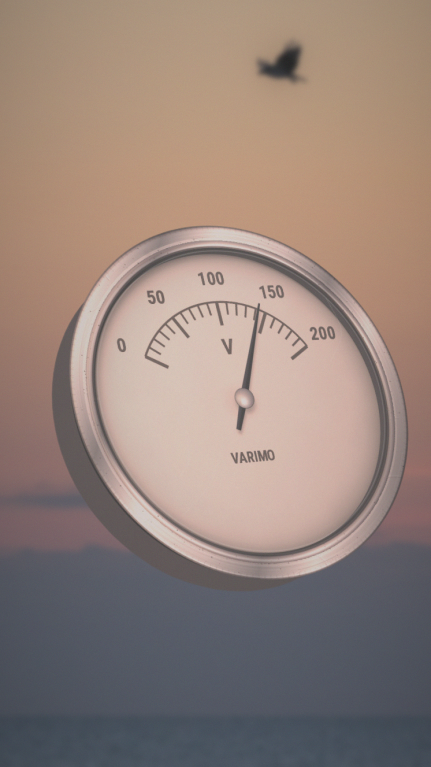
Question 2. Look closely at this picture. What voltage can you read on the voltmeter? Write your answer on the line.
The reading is 140 V
